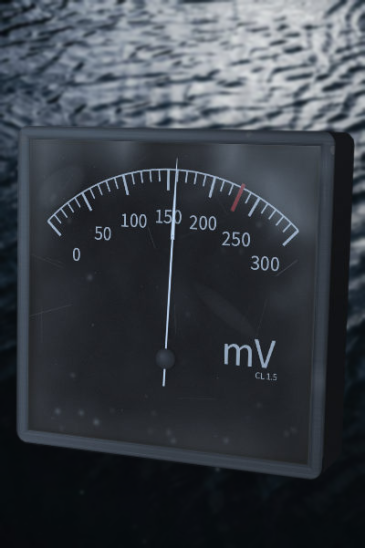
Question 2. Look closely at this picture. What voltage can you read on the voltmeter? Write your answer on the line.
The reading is 160 mV
